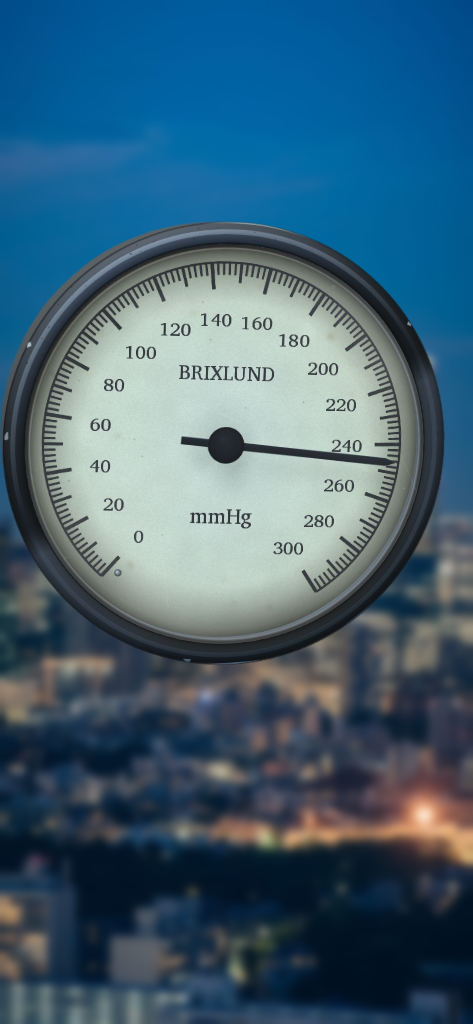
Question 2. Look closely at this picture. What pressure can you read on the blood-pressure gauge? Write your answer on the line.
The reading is 246 mmHg
